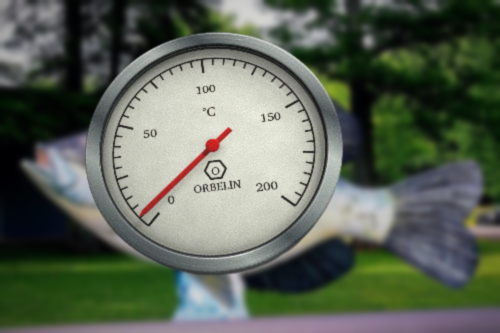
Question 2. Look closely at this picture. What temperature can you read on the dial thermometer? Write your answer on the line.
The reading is 5 °C
